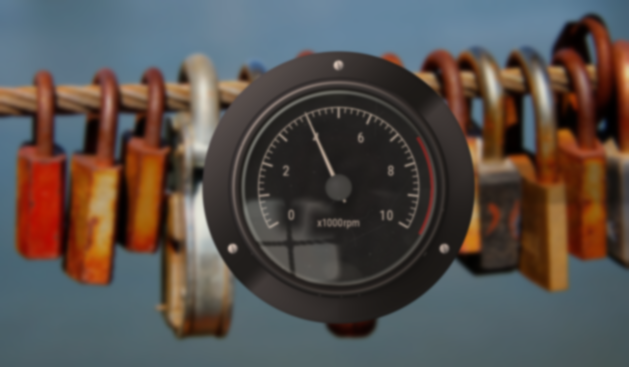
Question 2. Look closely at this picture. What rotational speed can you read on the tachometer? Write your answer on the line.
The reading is 4000 rpm
